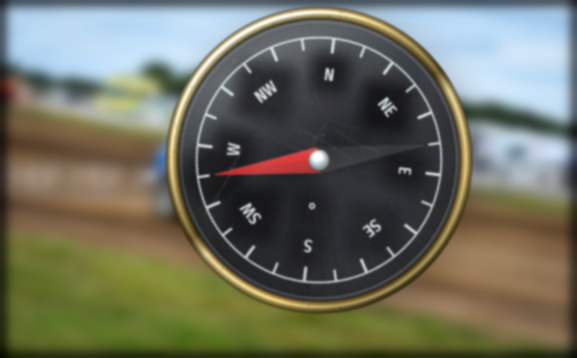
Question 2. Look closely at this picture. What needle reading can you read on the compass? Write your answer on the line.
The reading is 255 °
